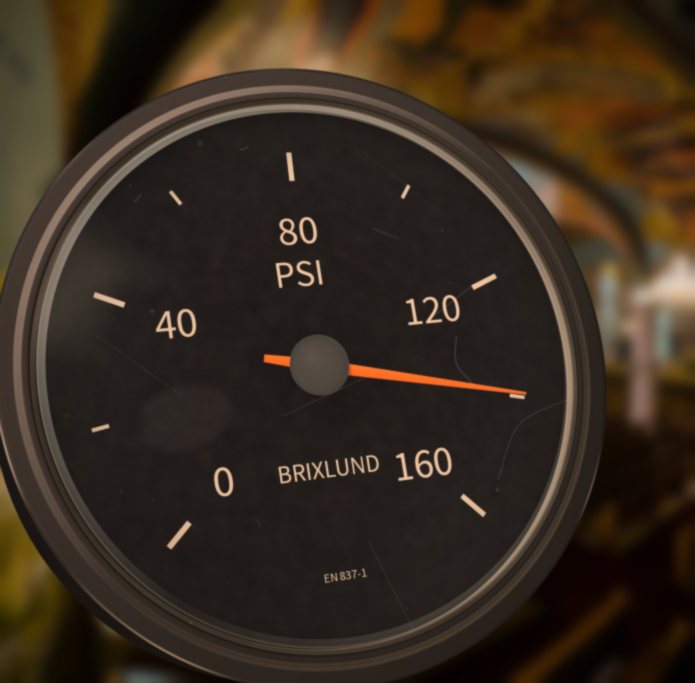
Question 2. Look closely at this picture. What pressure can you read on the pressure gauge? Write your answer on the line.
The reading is 140 psi
